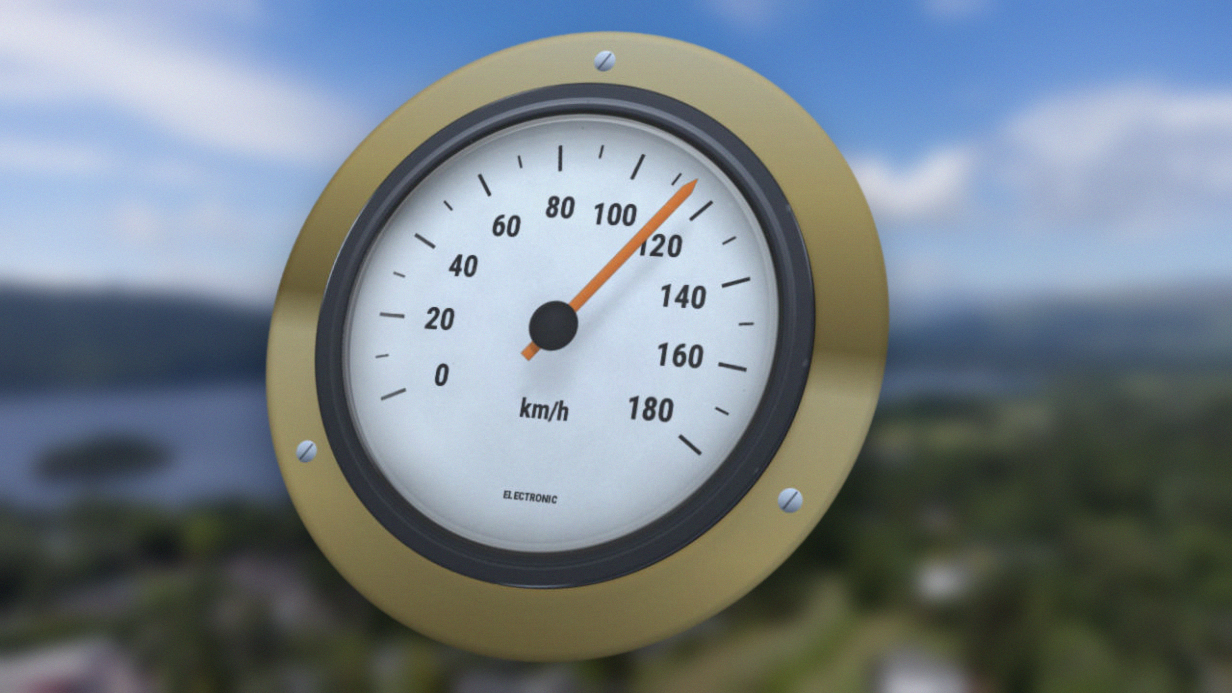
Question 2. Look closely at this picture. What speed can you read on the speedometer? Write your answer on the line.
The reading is 115 km/h
